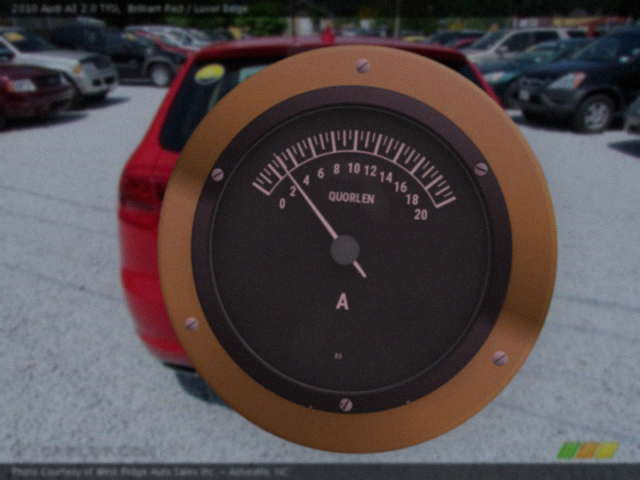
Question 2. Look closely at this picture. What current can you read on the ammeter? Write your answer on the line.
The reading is 3 A
